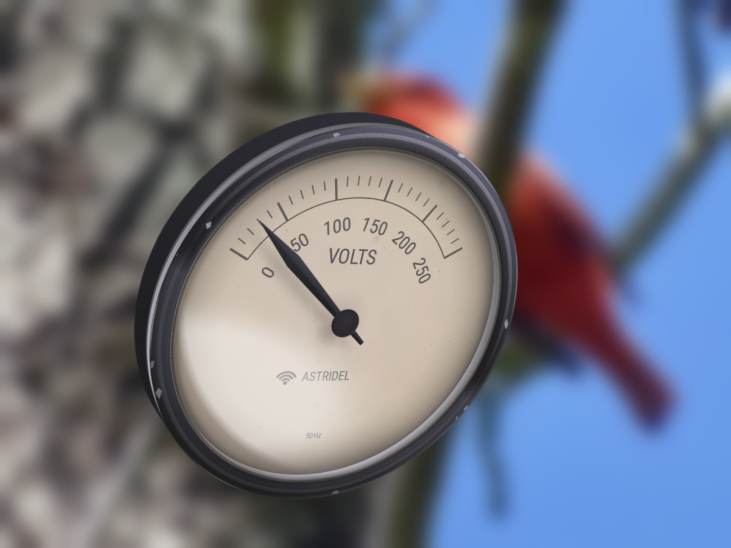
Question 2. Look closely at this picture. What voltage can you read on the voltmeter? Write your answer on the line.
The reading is 30 V
